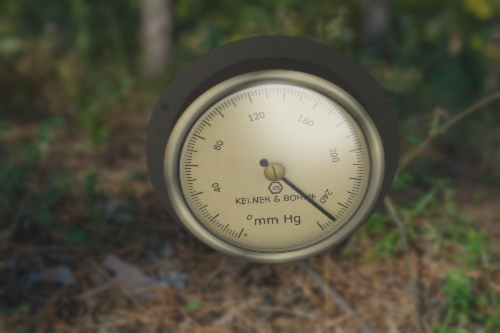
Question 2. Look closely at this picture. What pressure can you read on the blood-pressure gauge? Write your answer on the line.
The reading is 250 mmHg
